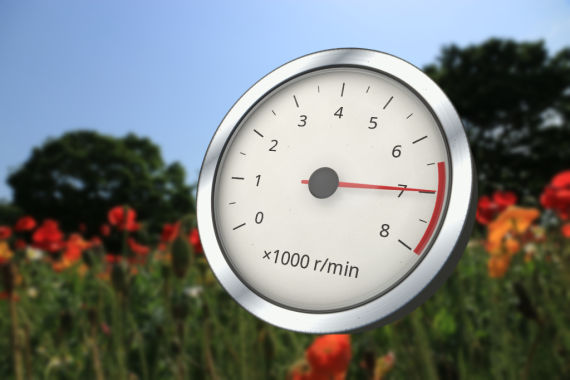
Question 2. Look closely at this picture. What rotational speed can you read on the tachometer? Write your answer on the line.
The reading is 7000 rpm
